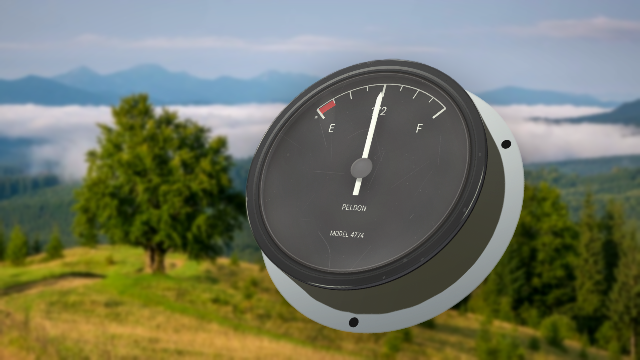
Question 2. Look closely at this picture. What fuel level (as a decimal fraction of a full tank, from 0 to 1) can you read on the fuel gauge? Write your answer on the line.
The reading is 0.5
